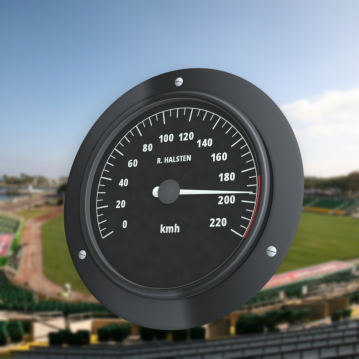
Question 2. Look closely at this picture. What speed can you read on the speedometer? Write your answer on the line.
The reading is 195 km/h
